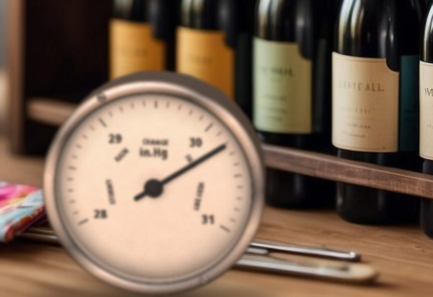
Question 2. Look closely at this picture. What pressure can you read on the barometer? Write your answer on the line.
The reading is 30.2 inHg
